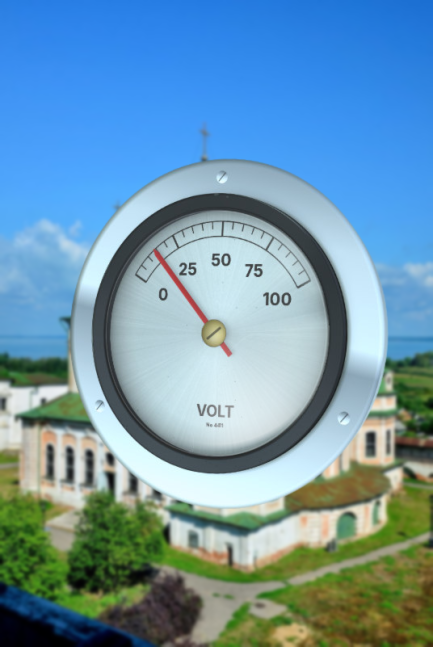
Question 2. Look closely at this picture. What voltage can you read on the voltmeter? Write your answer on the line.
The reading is 15 V
